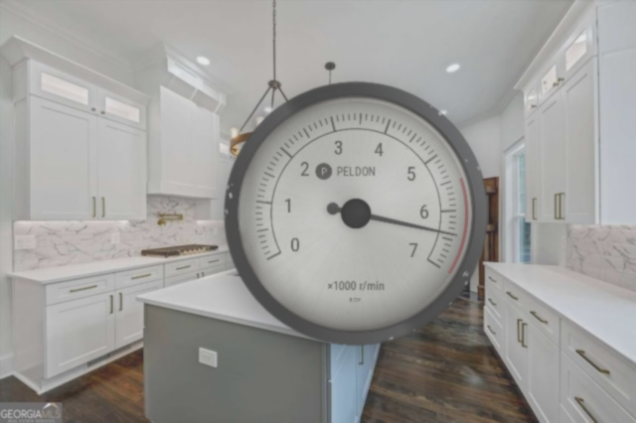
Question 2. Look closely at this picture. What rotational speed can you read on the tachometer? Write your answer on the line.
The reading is 6400 rpm
